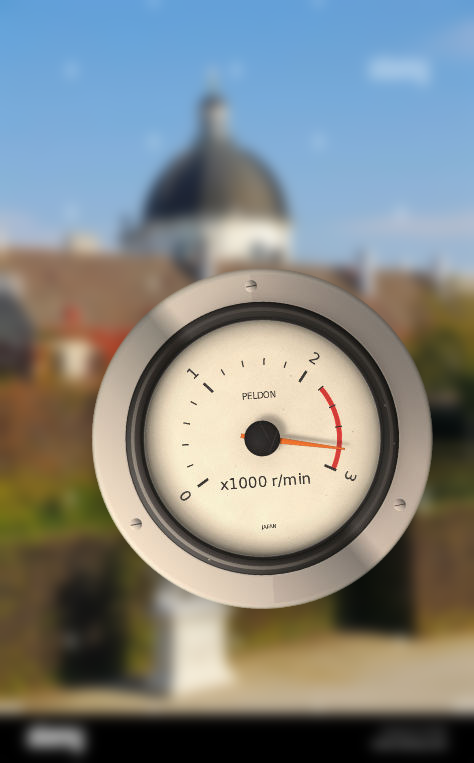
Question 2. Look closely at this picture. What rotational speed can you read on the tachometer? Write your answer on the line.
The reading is 2800 rpm
